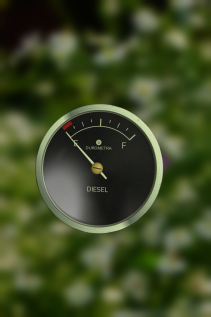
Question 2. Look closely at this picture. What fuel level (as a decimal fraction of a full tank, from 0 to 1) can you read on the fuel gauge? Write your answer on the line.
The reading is 0
